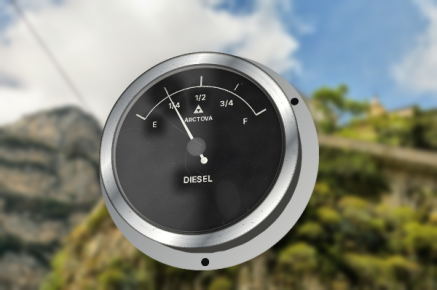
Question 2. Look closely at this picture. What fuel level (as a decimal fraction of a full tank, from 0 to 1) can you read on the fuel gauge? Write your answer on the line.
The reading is 0.25
